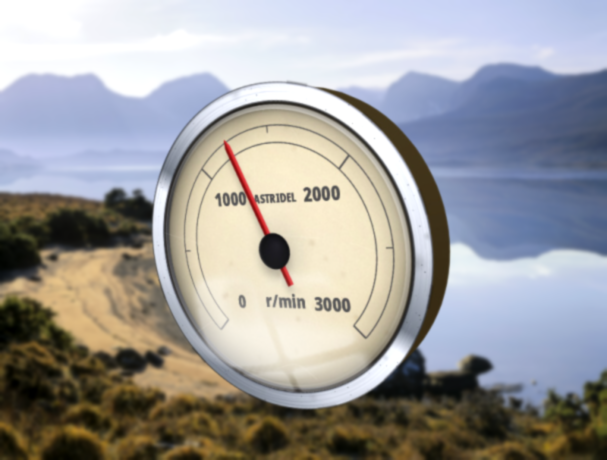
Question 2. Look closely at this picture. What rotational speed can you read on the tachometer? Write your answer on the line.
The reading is 1250 rpm
